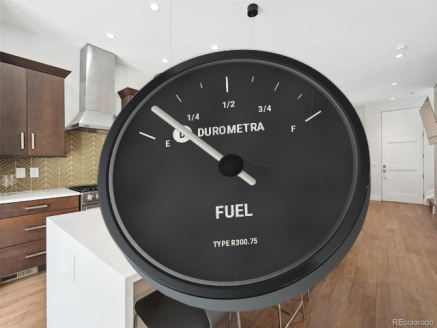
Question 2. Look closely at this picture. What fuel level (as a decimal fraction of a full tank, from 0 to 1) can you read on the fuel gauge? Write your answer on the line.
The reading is 0.125
